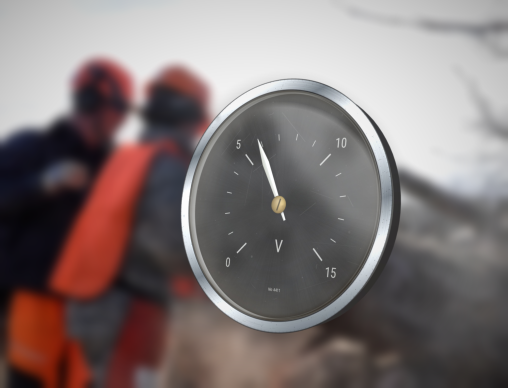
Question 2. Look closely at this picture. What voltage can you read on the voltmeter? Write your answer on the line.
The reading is 6 V
